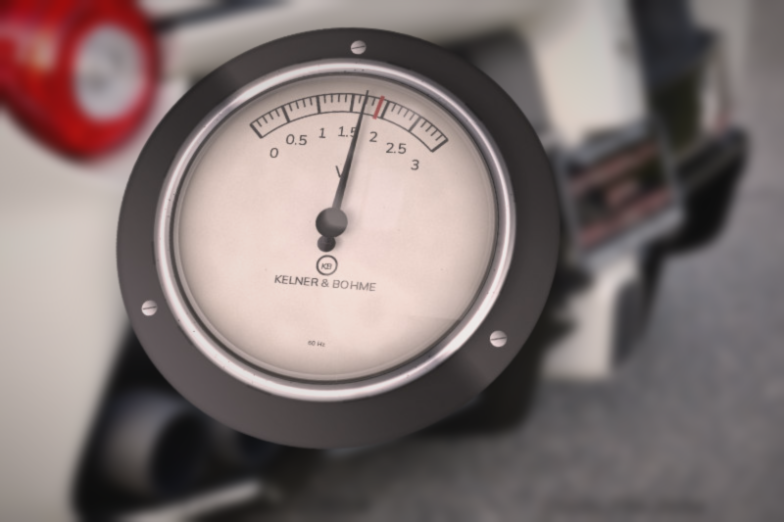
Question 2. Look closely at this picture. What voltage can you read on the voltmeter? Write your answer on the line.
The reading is 1.7 V
